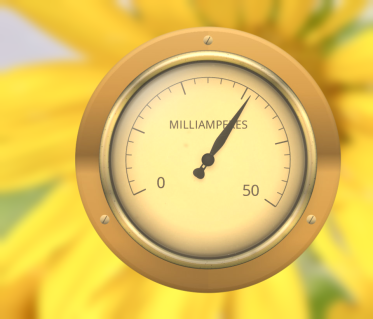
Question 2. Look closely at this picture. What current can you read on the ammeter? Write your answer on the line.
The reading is 31 mA
